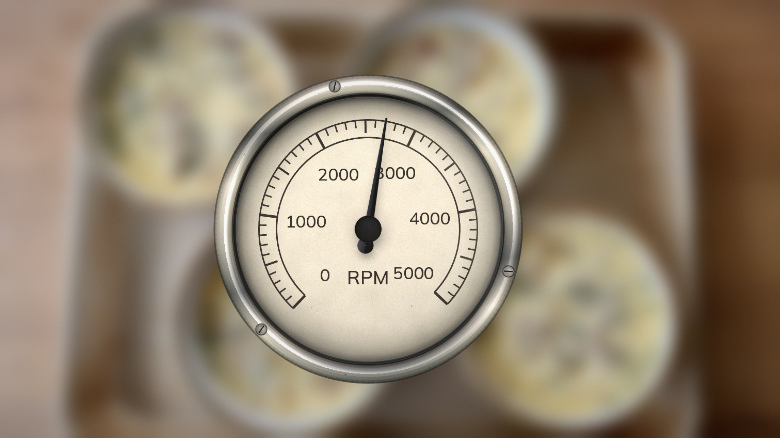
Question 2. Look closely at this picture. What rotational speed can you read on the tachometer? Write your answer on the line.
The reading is 2700 rpm
